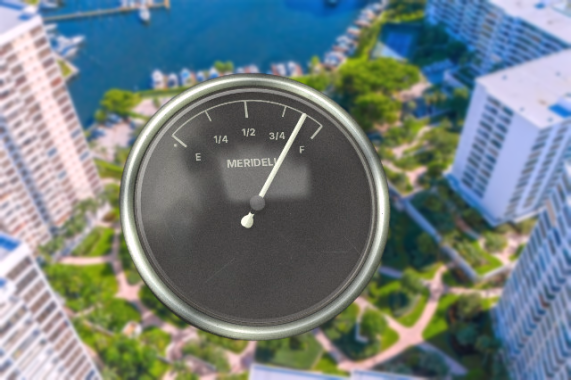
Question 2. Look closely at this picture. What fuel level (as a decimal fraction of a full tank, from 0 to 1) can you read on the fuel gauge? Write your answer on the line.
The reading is 0.875
